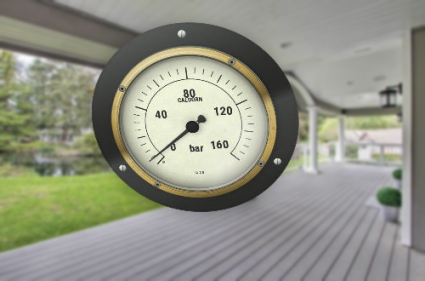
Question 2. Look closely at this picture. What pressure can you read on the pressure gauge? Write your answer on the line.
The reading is 5 bar
